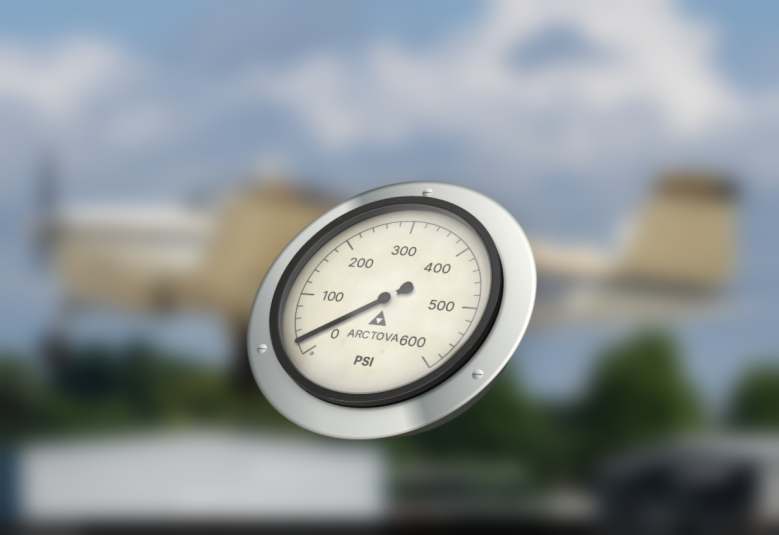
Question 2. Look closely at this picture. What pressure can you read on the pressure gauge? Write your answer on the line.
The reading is 20 psi
